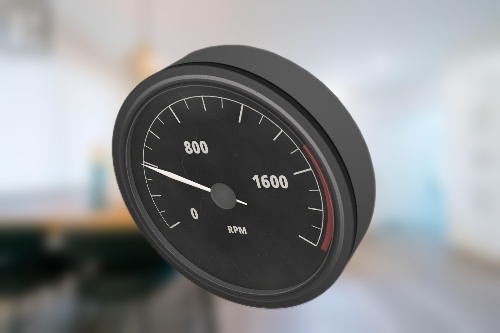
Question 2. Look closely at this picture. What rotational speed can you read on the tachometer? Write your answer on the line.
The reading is 400 rpm
